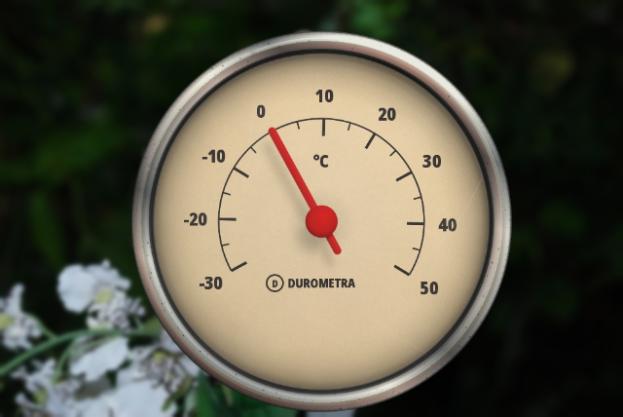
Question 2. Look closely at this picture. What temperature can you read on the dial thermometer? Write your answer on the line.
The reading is 0 °C
